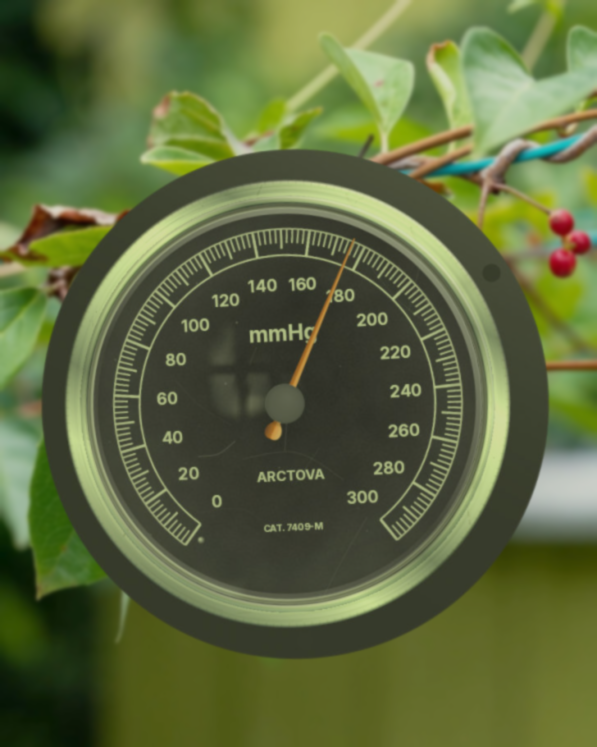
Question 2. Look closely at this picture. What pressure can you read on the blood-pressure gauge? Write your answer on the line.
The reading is 176 mmHg
